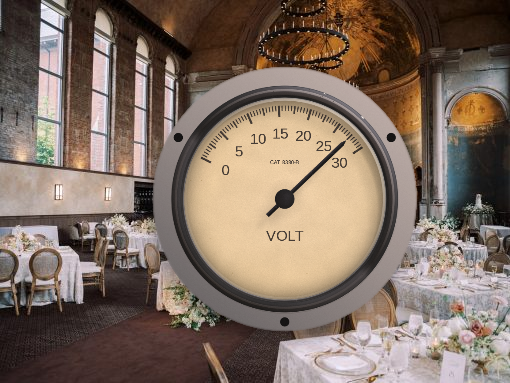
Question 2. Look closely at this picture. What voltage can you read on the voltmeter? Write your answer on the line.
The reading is 27.5 V
